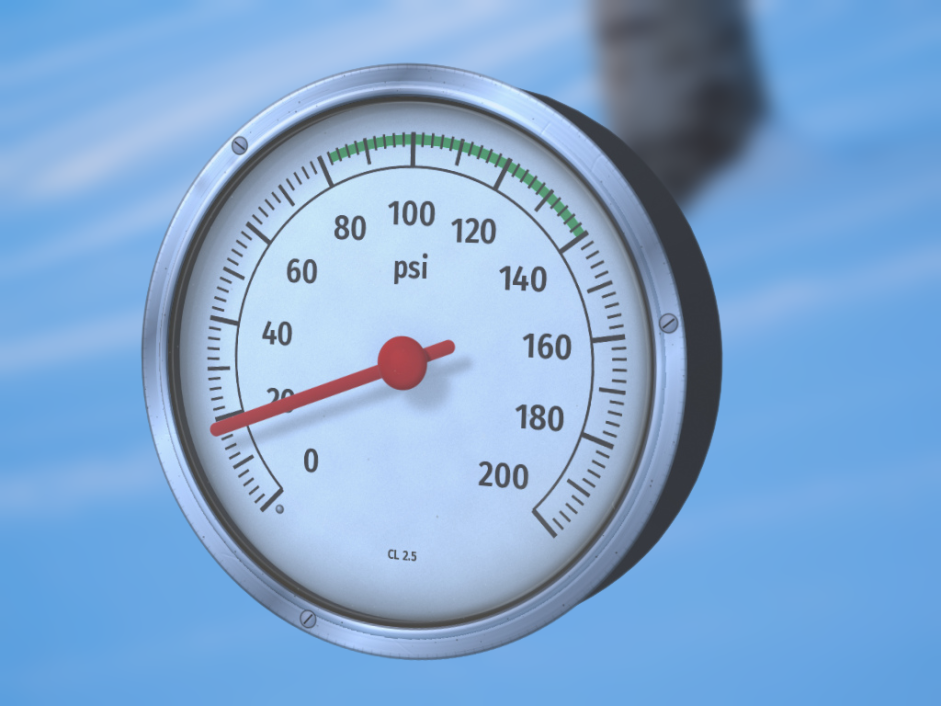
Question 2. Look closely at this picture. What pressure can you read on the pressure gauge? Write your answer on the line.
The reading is 18 psi
